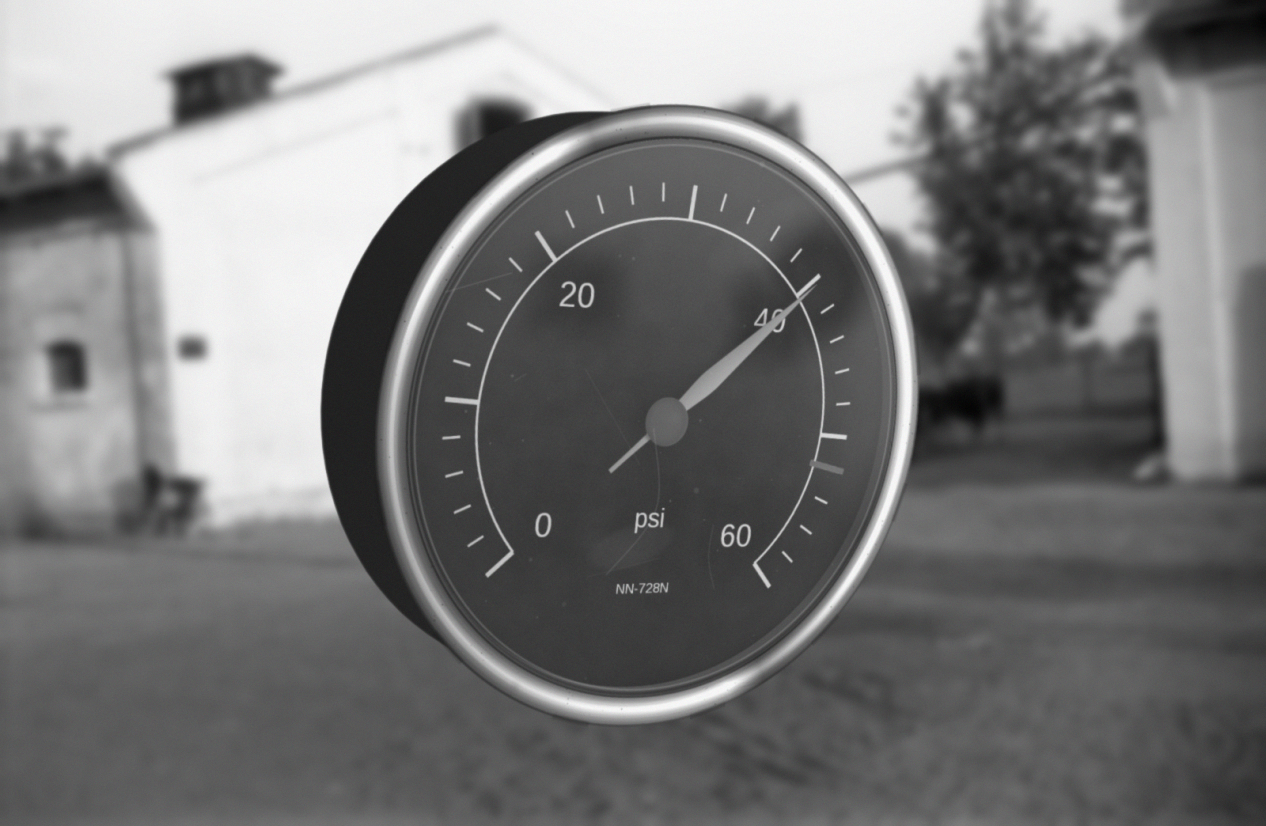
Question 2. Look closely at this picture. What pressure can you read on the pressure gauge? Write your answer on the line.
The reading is 40 psi
